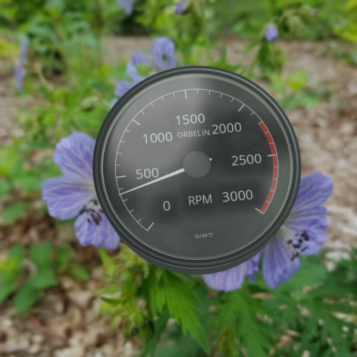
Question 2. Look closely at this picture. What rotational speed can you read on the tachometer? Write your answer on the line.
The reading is 350 rpm
